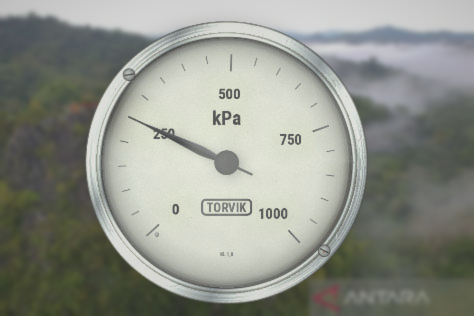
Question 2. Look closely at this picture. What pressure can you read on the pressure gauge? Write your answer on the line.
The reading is 250 kPa
